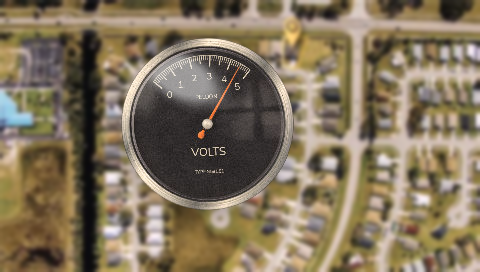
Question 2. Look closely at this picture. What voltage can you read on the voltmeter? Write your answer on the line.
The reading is 4.5 V
